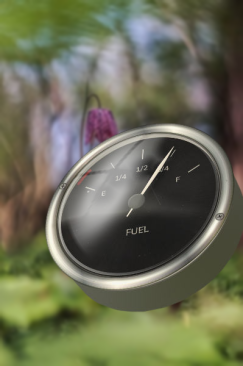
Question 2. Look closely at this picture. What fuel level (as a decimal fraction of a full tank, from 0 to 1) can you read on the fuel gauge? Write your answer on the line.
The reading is 0.75
